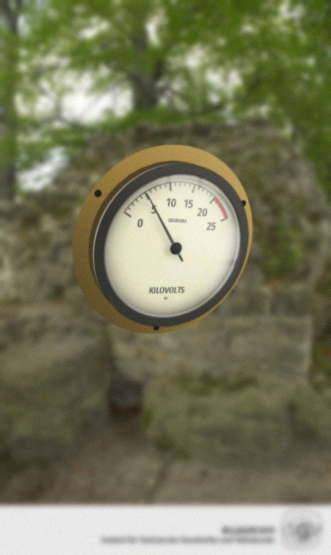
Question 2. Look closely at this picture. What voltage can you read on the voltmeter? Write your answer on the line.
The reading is 5 kV
